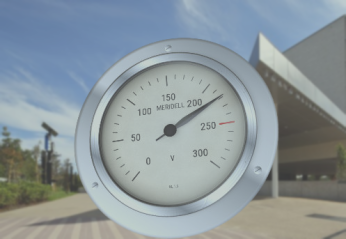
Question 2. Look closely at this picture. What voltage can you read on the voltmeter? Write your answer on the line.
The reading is 220 V
